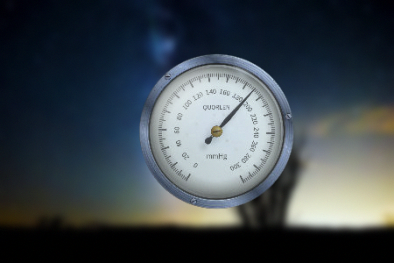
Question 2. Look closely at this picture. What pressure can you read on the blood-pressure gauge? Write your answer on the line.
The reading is 190 mmHg
